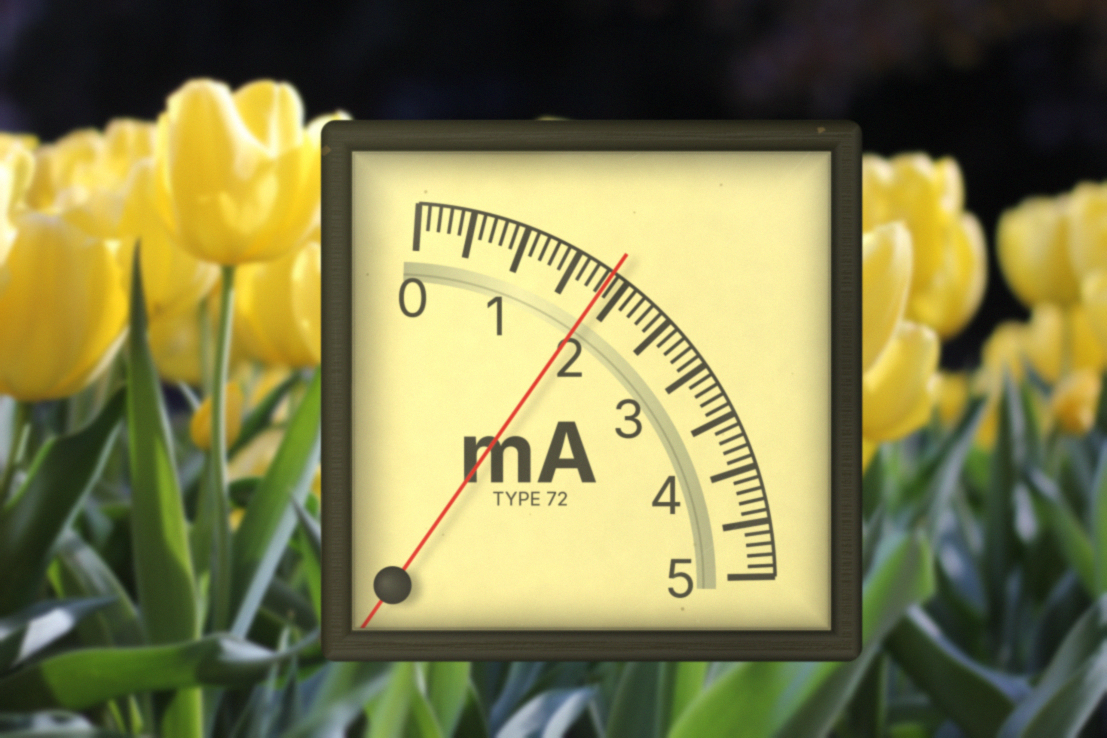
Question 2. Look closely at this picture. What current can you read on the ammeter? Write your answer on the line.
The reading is 1.85 mA
